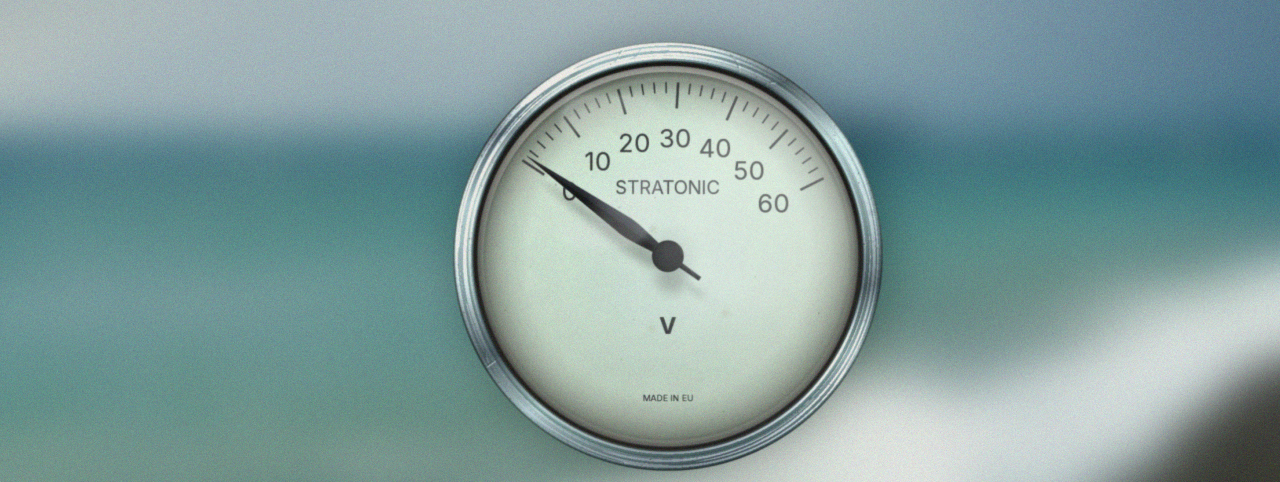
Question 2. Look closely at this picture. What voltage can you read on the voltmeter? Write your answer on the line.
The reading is 1 V
